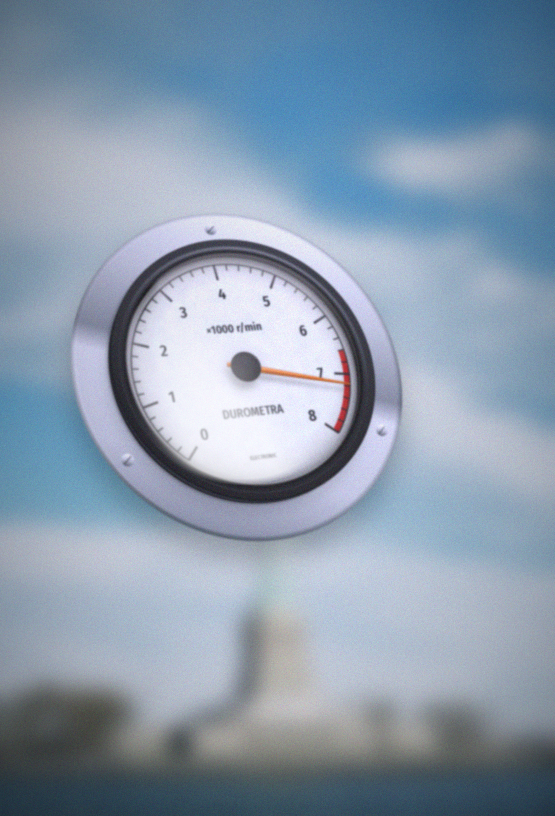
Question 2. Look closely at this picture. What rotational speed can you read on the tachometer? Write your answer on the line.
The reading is 7200 rpm
